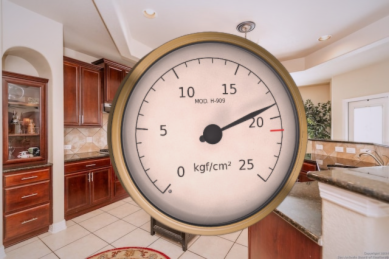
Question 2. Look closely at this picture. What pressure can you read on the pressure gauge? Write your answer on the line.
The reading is 19 kg/cm²
